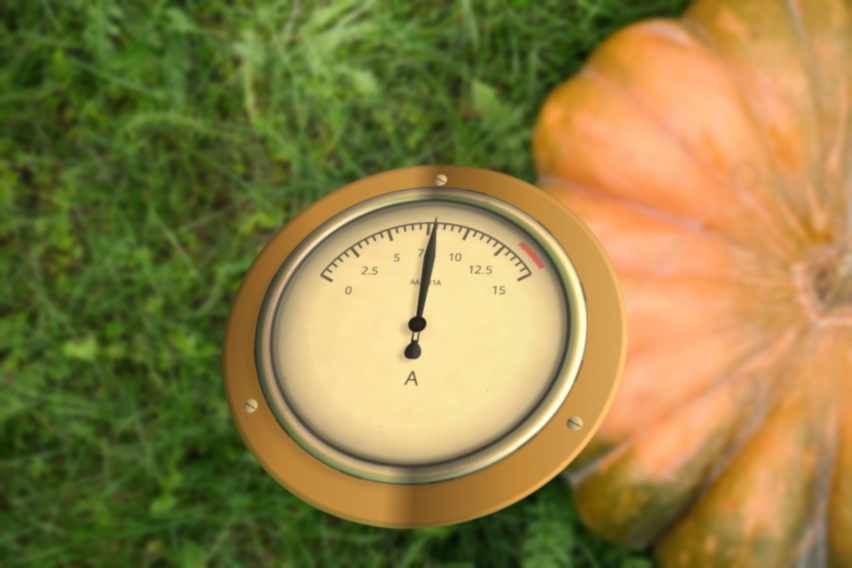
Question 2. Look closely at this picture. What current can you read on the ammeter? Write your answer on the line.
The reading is 8 A
